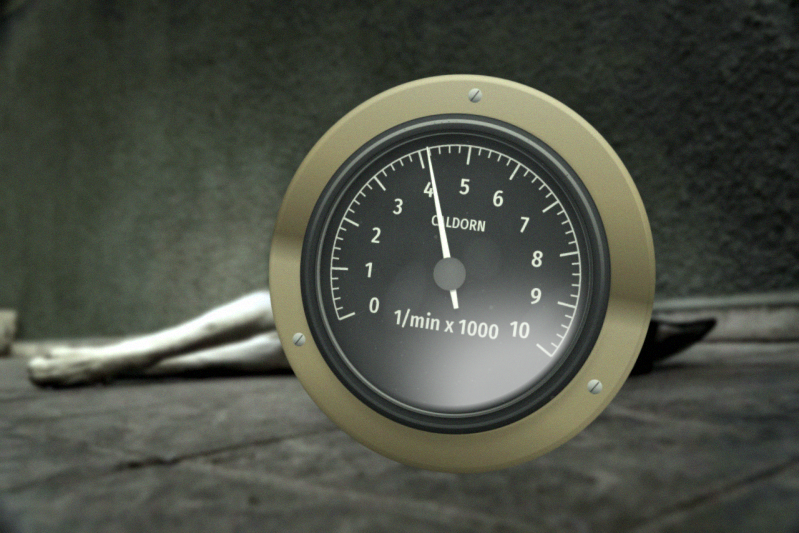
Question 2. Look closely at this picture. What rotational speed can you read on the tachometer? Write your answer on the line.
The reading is 4200 rpm
